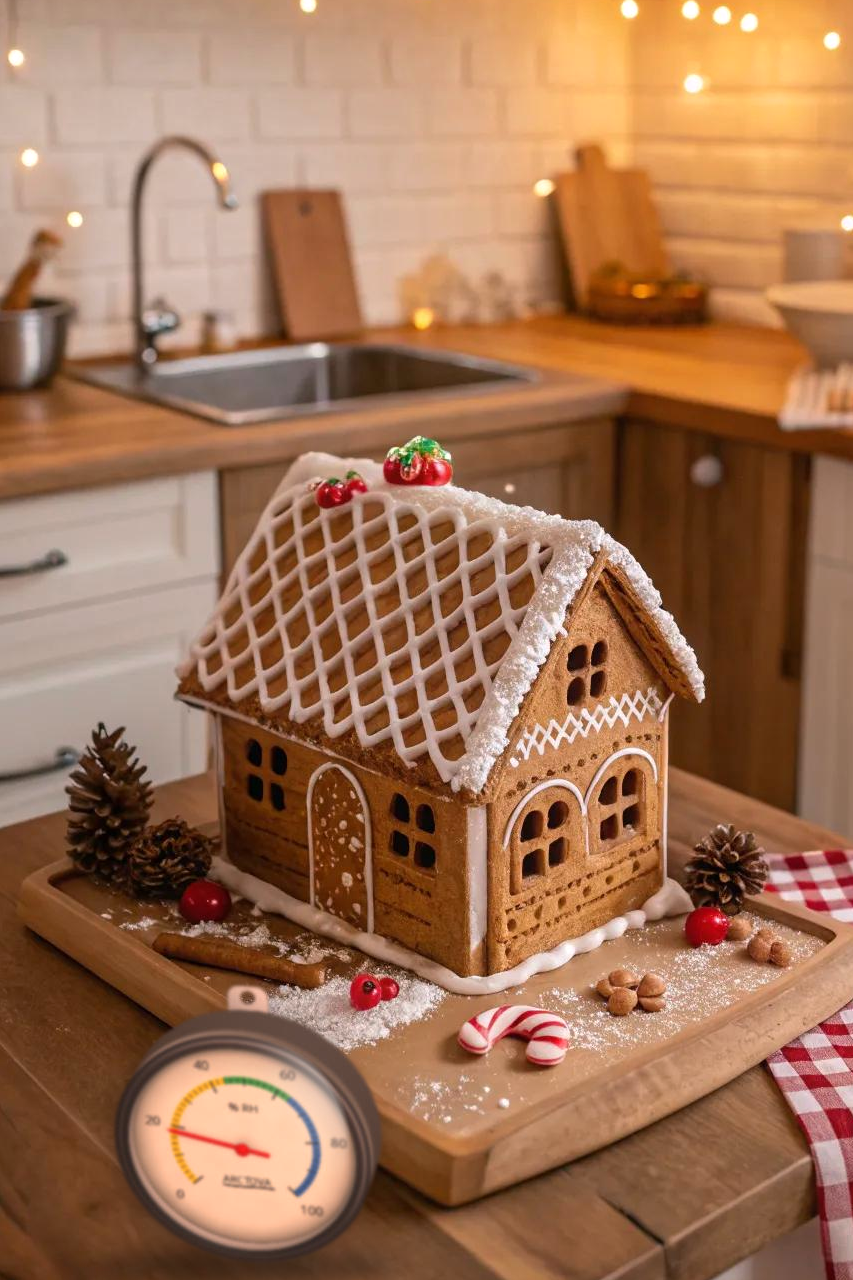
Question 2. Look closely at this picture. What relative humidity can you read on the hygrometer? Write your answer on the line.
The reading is 20 %
